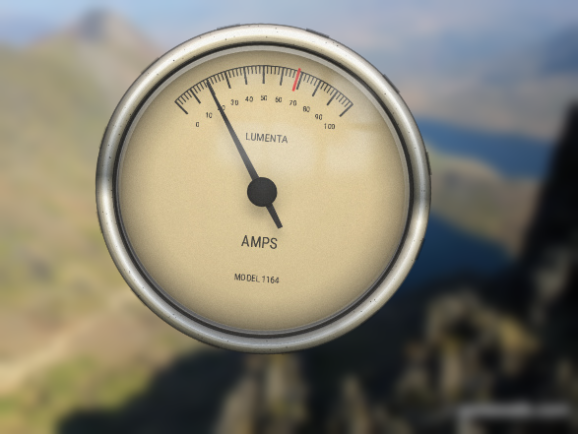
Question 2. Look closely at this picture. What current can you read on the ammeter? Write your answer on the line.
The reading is 20 A
